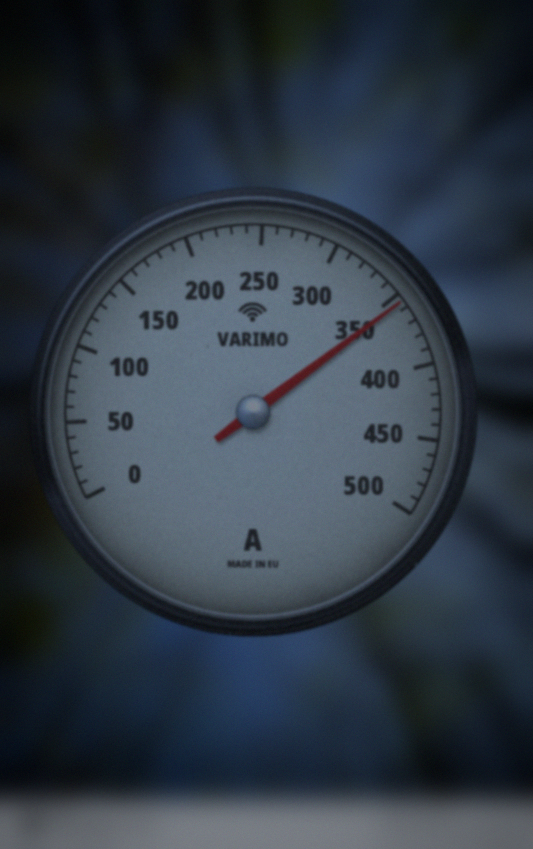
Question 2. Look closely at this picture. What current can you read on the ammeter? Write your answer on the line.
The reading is 355 A
